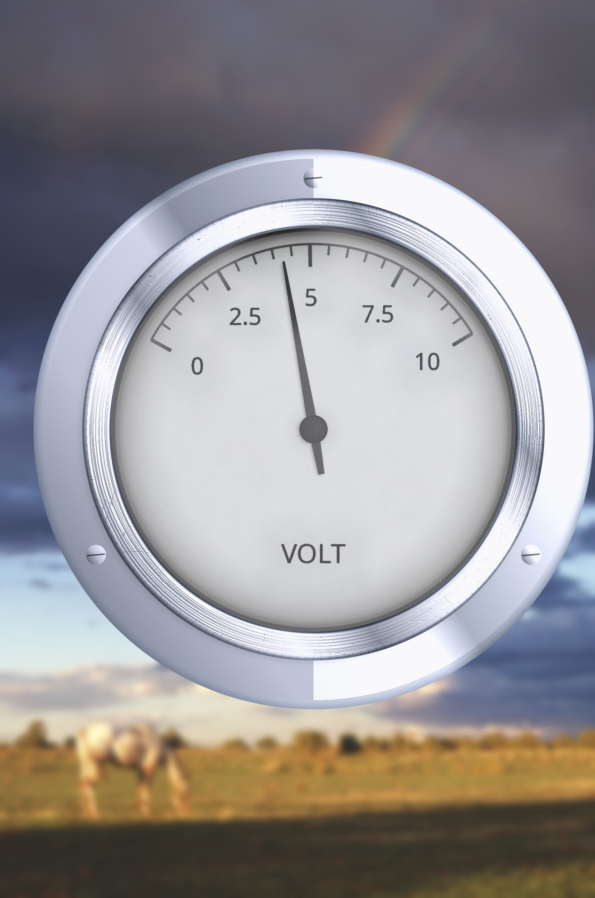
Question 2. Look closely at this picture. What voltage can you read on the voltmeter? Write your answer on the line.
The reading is 4.25 V
